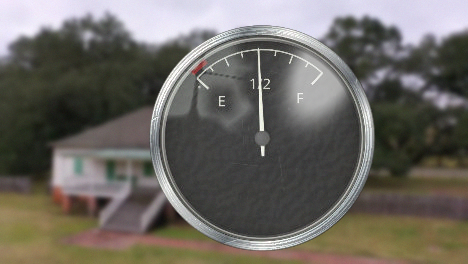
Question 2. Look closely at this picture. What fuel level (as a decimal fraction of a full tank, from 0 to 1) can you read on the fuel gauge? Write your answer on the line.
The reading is 0.5
